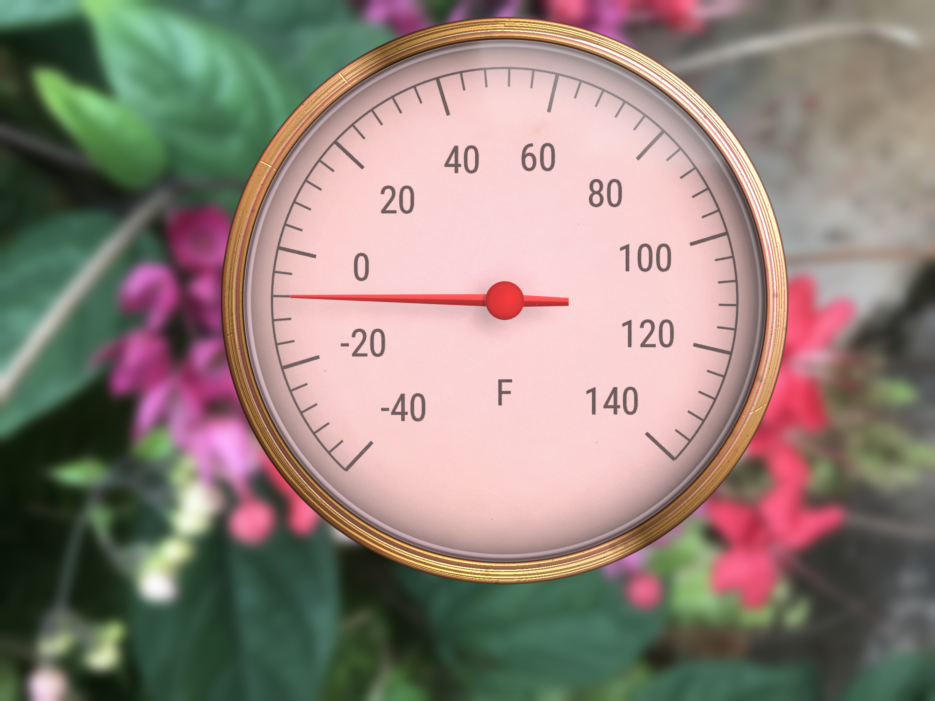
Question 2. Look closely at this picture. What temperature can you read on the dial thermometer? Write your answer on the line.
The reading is -8 °F
